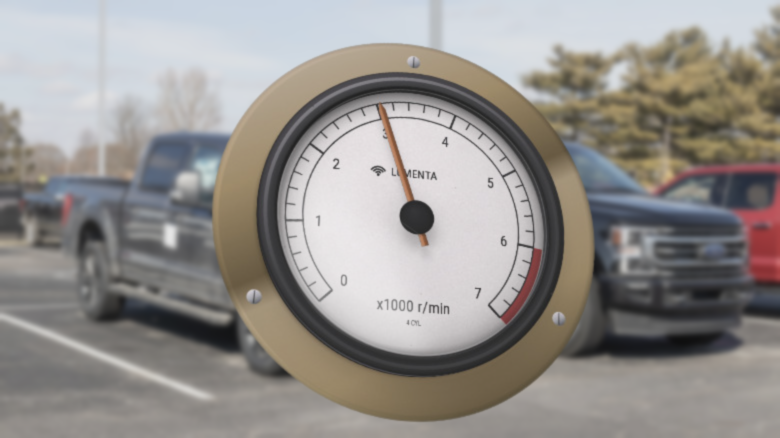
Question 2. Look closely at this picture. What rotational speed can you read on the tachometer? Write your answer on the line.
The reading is 3000 rpm
